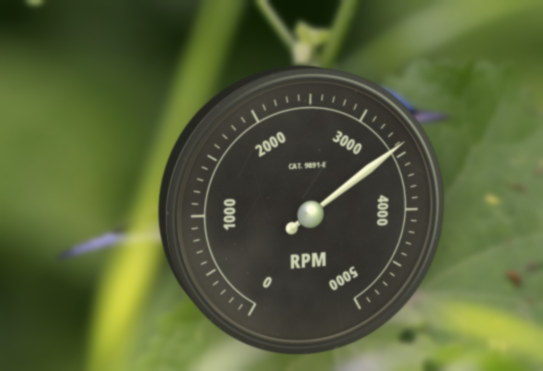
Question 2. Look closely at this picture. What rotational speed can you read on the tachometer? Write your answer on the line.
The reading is 3400 rpm
